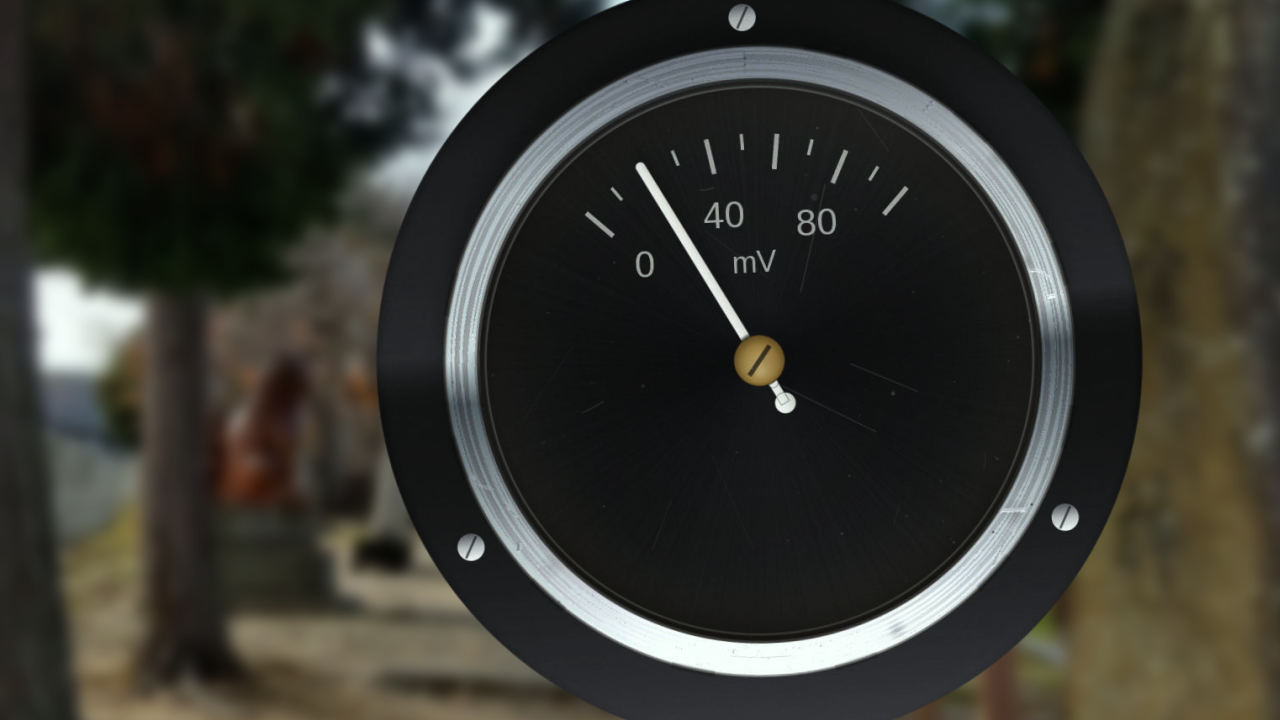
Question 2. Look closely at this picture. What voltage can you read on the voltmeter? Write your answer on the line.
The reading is 20 mV
